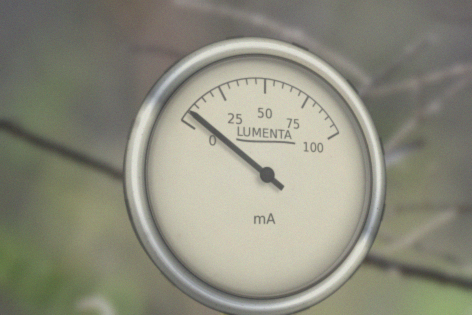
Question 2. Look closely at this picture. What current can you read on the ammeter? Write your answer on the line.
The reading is 5 mA
